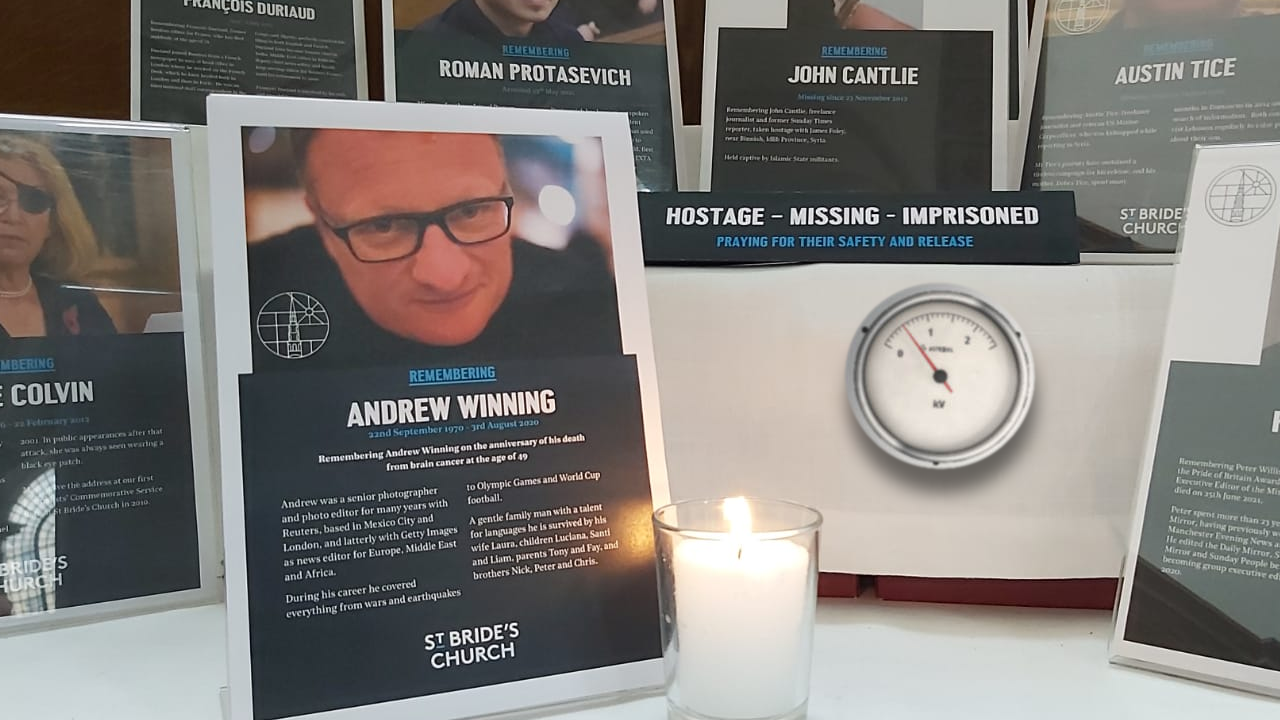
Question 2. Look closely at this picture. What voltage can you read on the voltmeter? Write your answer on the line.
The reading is 0.5 kV
